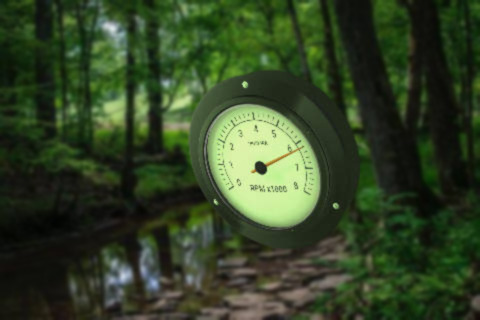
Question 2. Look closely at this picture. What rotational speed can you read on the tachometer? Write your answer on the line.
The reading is 6200 rpm
